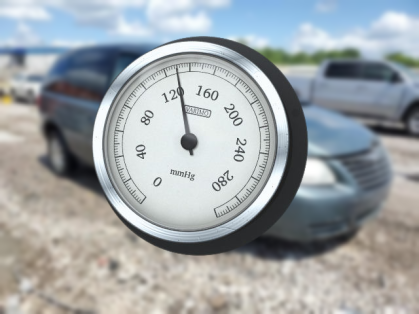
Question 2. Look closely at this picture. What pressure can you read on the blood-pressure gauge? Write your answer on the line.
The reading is 130 mmHg
